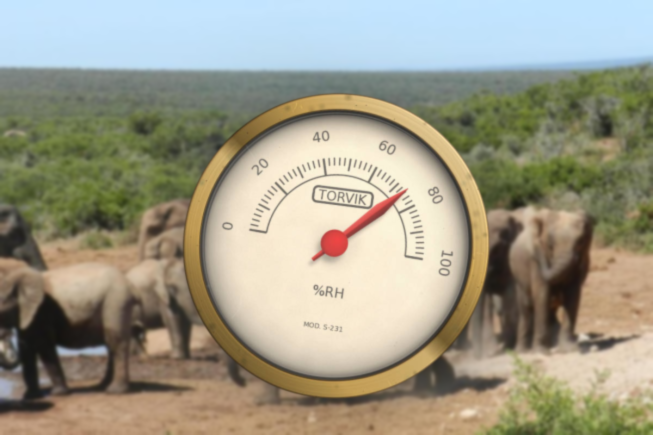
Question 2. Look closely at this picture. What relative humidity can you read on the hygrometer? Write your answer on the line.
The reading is 74 %
